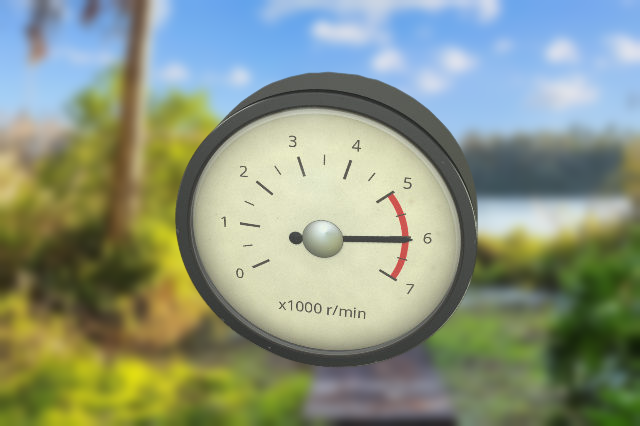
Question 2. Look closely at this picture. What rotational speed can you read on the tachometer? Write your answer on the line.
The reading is 6000 rpm
